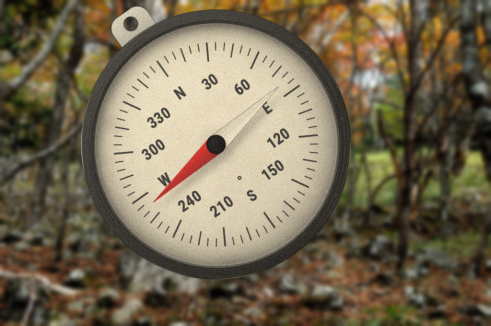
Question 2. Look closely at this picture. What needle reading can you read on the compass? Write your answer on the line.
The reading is 262.5 °
